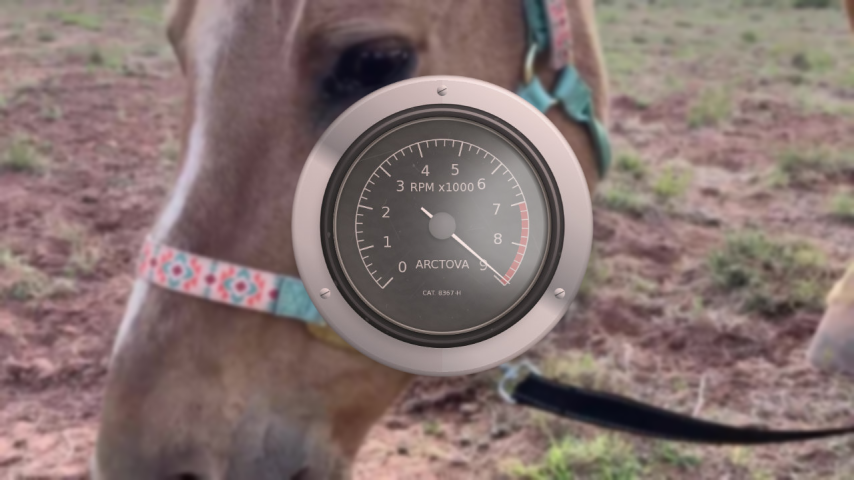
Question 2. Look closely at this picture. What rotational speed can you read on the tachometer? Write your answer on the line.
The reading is 8900 rpm
